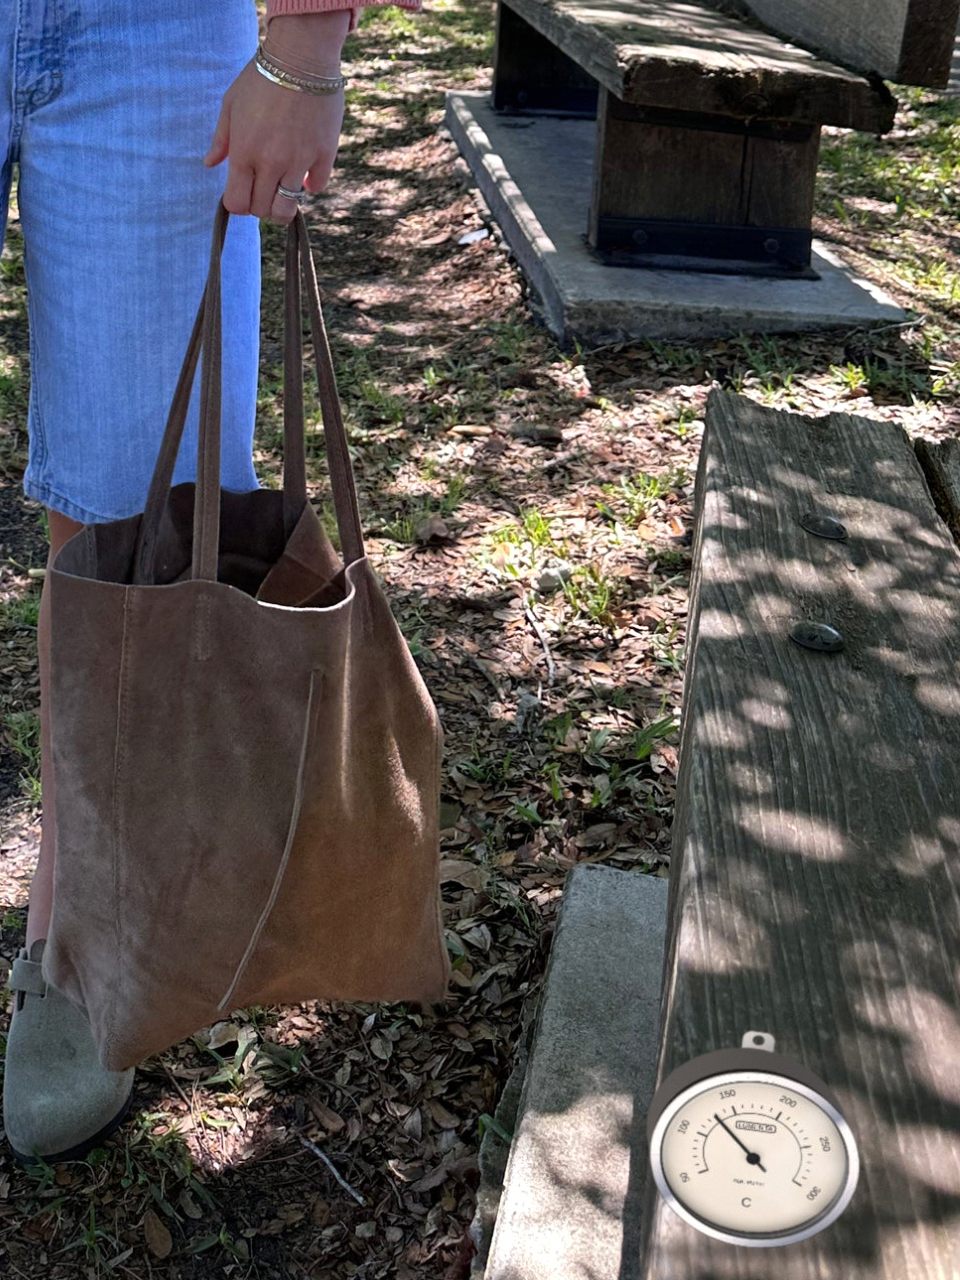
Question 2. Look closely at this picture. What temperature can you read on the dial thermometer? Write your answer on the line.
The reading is 130 °C
